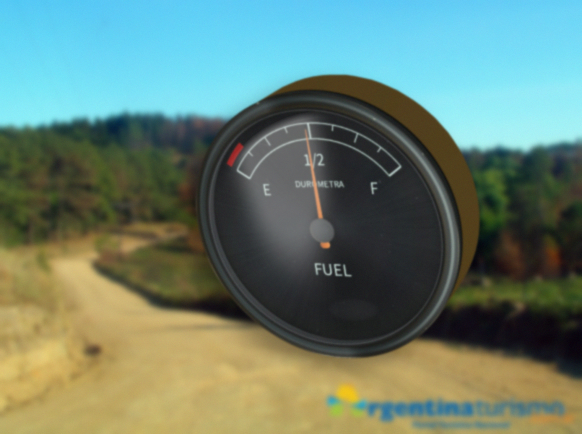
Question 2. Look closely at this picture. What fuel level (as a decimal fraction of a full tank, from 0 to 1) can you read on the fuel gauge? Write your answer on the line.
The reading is 0.5
